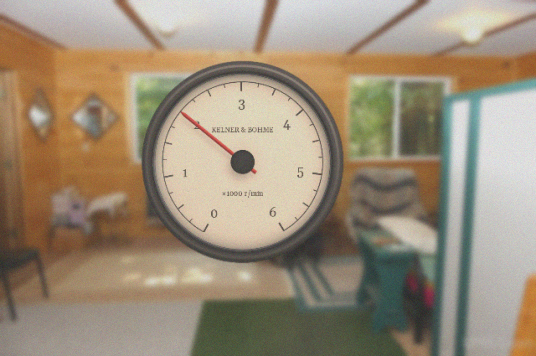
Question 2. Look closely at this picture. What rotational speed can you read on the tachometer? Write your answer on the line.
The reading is 2000 rpm
